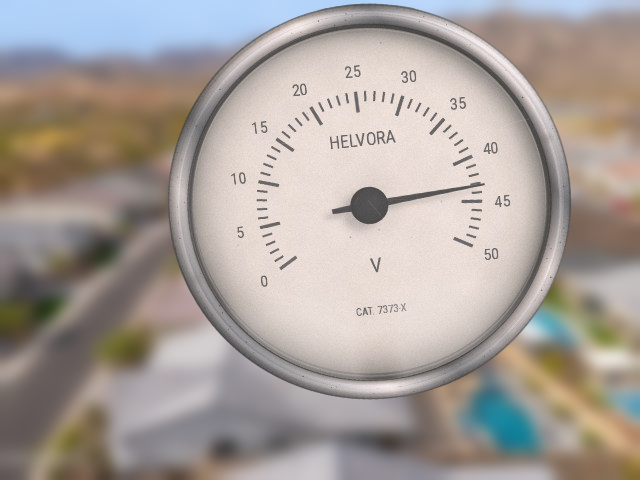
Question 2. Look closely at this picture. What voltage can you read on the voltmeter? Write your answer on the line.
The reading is 43 V
